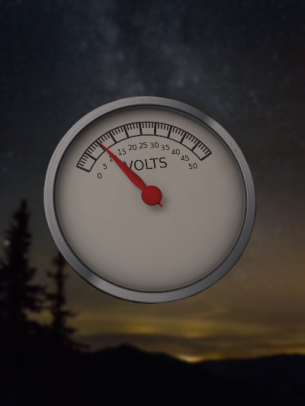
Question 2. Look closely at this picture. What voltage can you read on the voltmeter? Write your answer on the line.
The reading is 10 V
